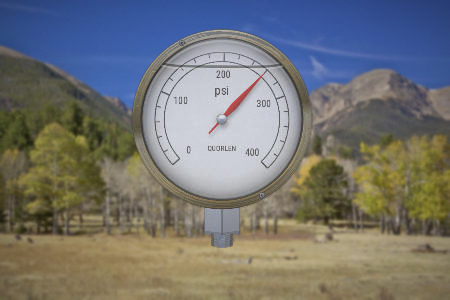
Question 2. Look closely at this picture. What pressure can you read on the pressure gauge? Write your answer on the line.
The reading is 260 psi
